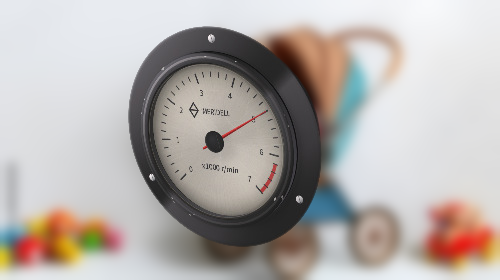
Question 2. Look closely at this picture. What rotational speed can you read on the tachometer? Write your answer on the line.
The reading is 5000 rpm
